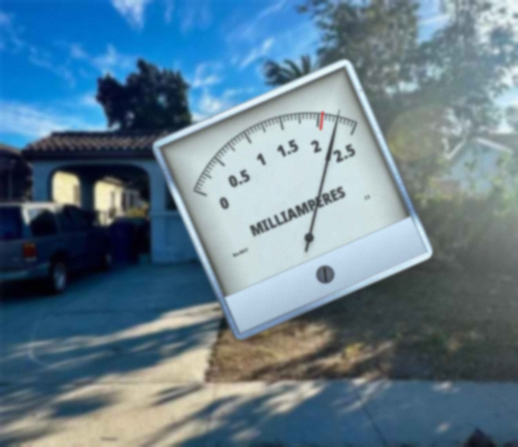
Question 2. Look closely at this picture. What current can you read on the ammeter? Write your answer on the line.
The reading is 2.25 mA
